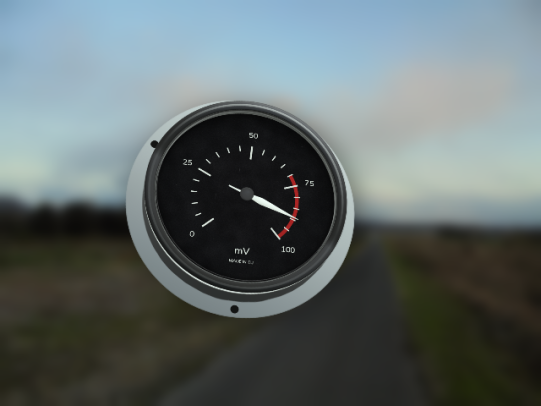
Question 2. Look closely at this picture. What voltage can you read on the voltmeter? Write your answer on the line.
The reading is 90 mV
